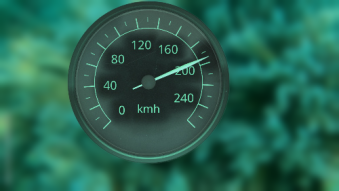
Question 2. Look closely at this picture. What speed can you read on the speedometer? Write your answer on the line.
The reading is 195 km/h
